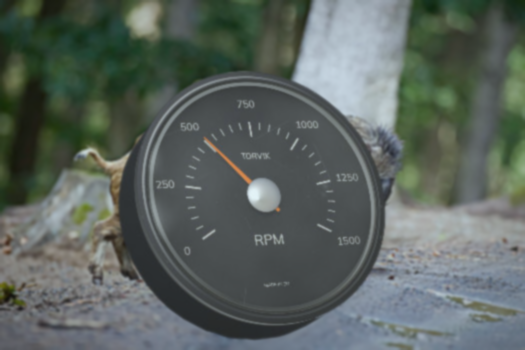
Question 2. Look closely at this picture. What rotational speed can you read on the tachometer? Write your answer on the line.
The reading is 500 rpm
